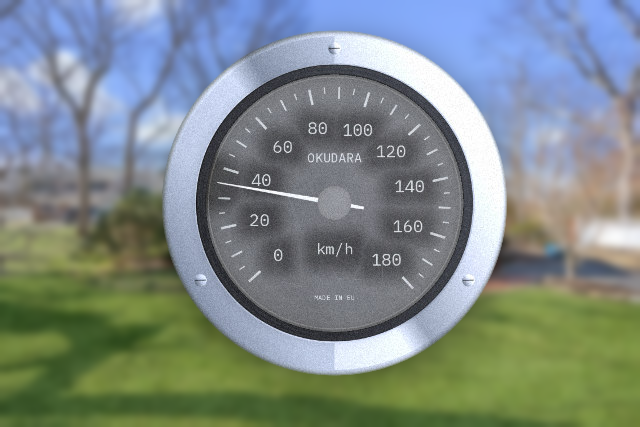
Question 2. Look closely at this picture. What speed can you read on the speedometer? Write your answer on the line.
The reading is 35 km/h
